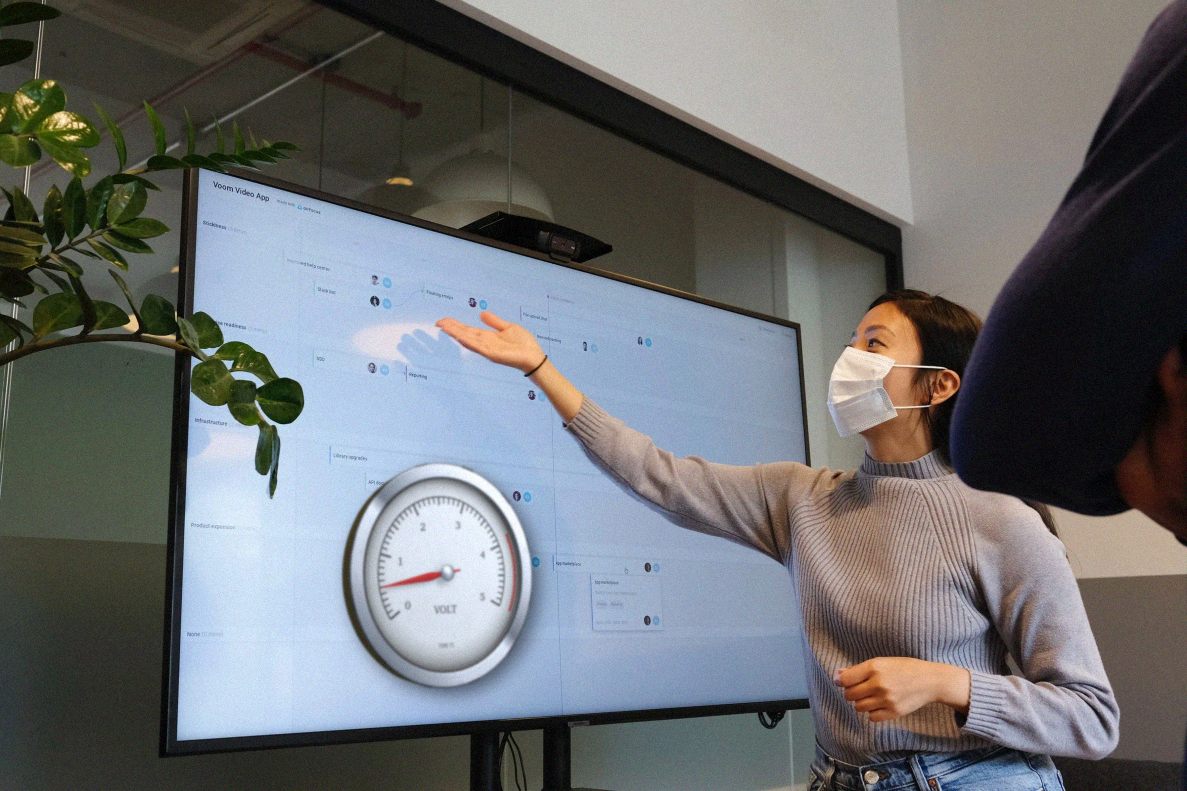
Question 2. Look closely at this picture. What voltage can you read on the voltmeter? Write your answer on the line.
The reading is 0.5 V
